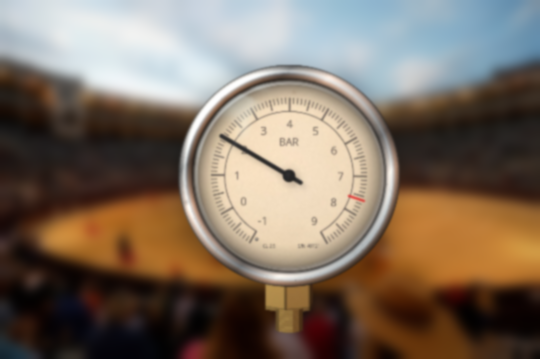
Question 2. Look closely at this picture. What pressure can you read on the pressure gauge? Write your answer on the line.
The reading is 2 bar
